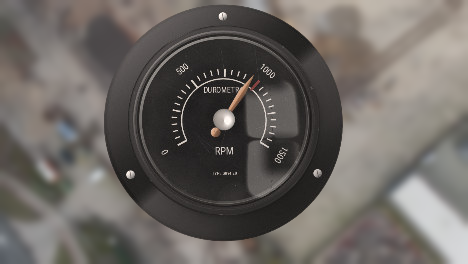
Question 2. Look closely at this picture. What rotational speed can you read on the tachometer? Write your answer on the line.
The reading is 950 rpm
